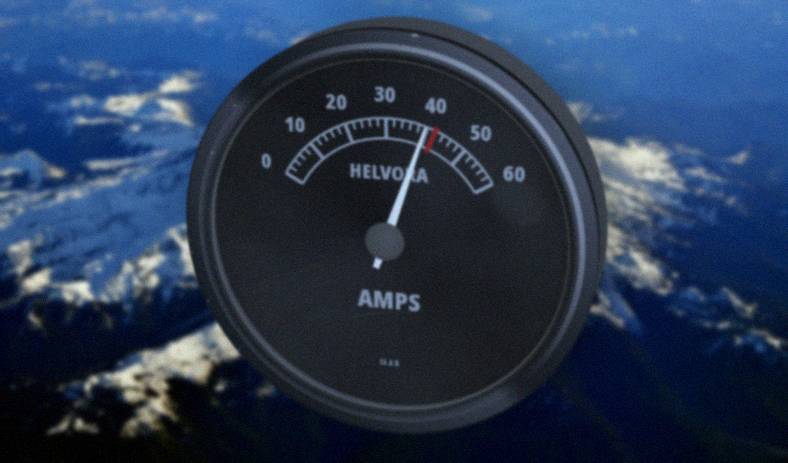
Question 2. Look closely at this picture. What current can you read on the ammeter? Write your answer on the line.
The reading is 40 A
